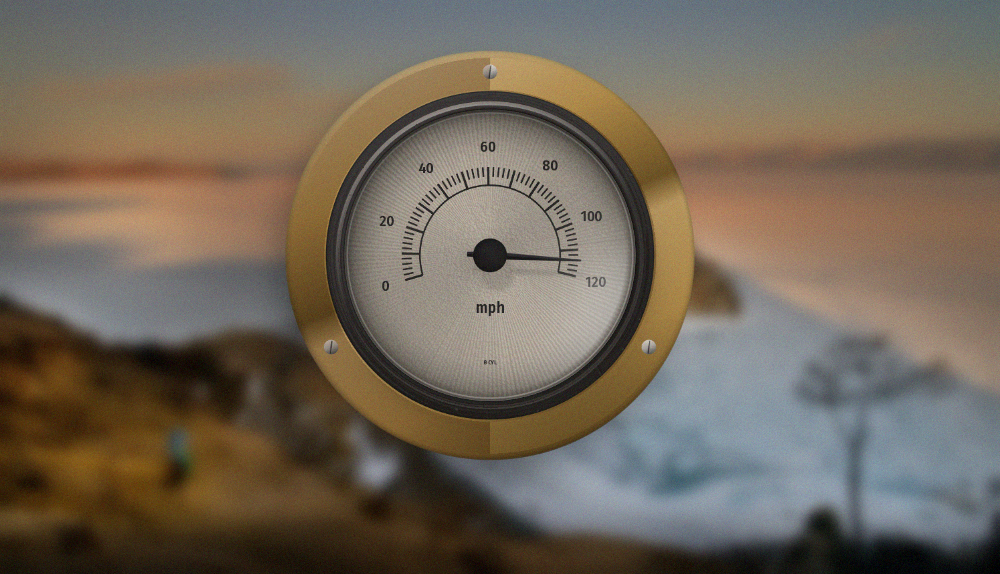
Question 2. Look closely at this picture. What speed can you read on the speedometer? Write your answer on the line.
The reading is 114 mph
